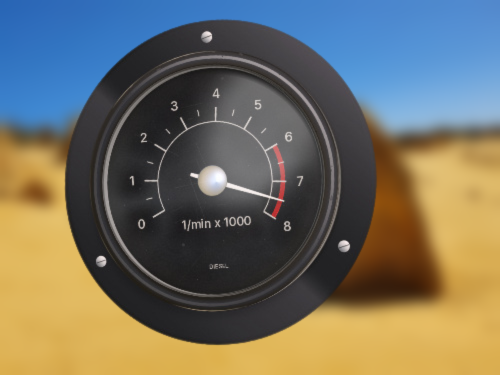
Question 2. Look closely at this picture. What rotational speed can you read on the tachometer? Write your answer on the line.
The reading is 7500 rpm
